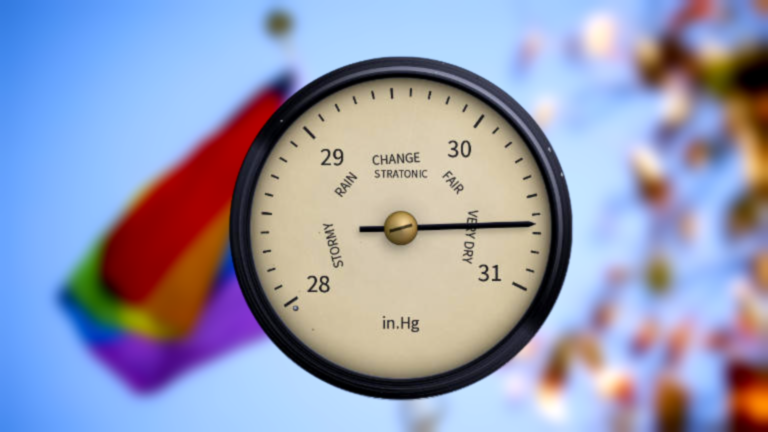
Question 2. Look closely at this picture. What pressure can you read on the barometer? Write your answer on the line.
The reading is 30.65 inHg
